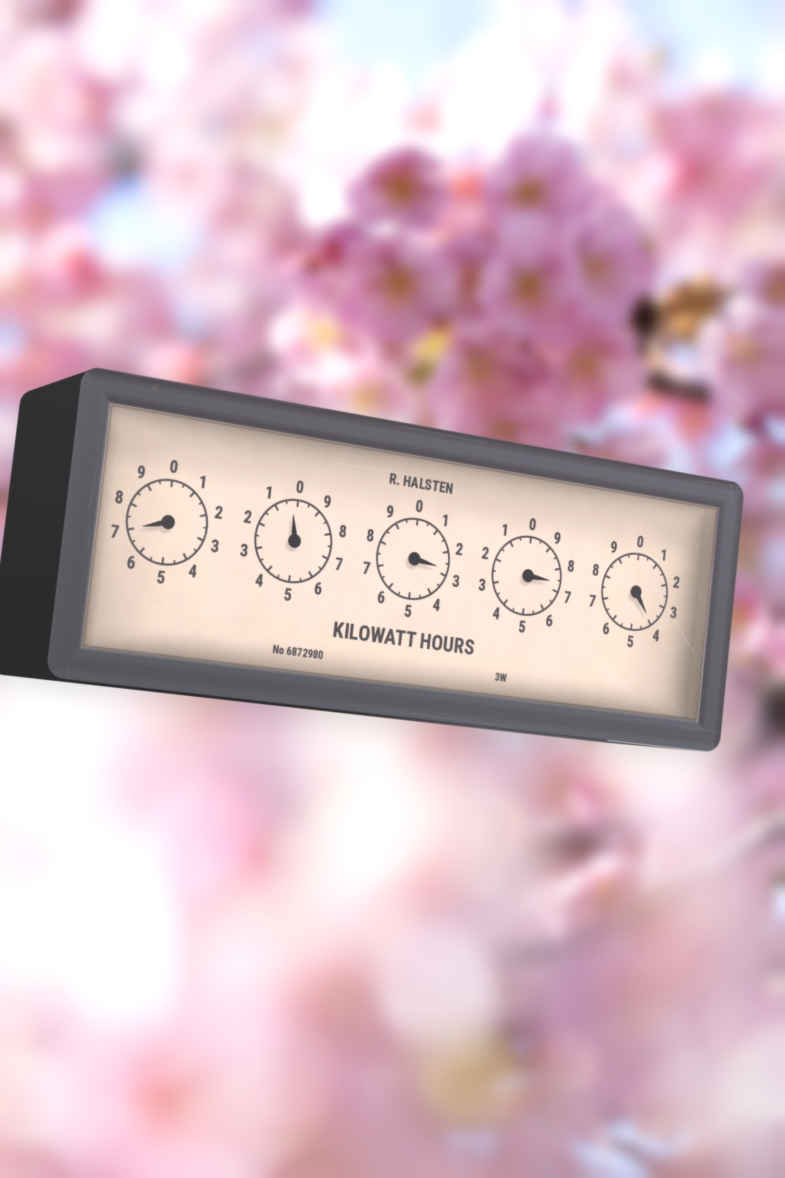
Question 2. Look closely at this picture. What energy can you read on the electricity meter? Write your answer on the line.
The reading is 70274 kWh
